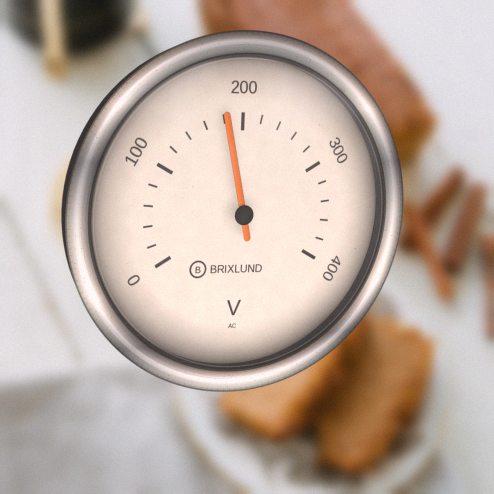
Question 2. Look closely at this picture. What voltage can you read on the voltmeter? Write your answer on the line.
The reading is 180 V
